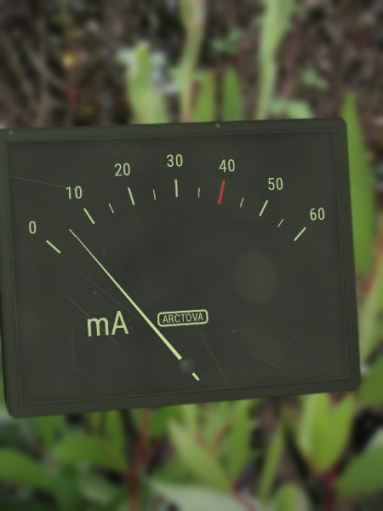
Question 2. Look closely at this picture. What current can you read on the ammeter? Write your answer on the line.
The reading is 5 mA
